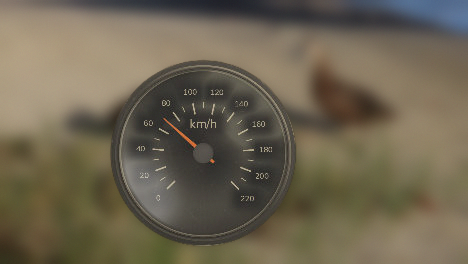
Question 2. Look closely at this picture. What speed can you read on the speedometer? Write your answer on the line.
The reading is 70 km/h
